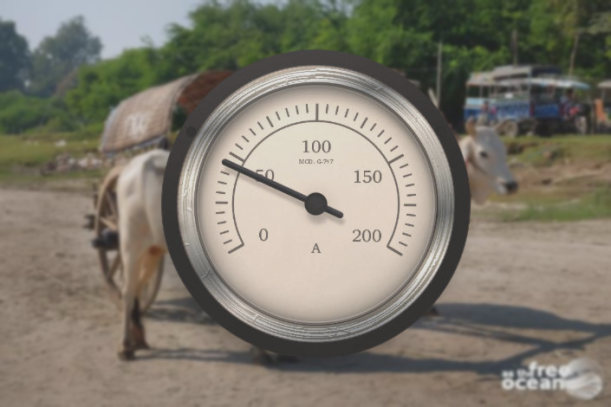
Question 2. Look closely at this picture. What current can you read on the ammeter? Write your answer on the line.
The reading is 45 A
